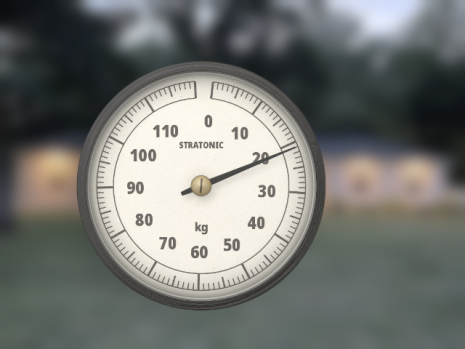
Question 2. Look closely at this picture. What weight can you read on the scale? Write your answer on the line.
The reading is 21 kg
